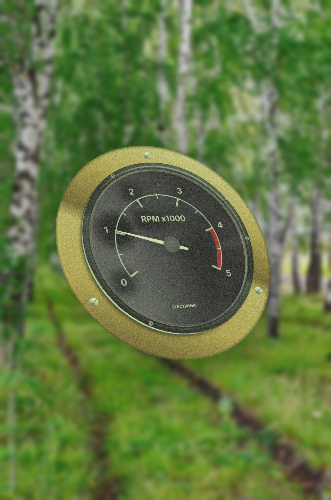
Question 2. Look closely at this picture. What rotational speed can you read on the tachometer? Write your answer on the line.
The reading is 1000 rpm
